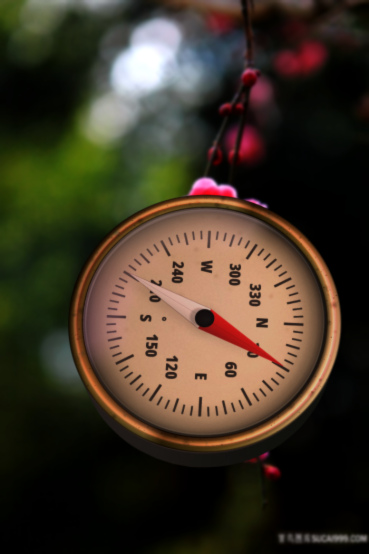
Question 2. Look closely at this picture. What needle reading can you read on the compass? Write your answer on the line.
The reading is 30 °
